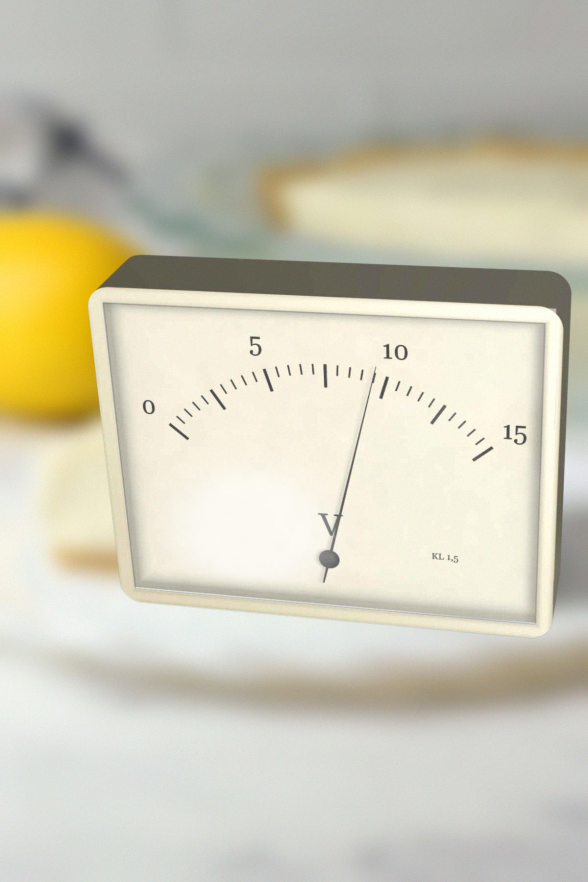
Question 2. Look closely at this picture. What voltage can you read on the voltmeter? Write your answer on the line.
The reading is 9.5 V
